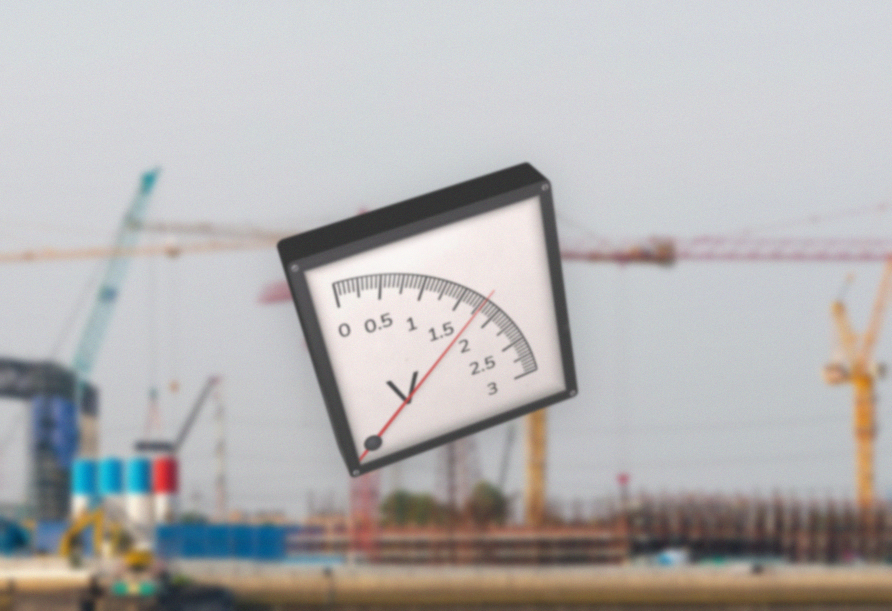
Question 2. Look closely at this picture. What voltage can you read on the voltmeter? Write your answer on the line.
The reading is 1.75 V
